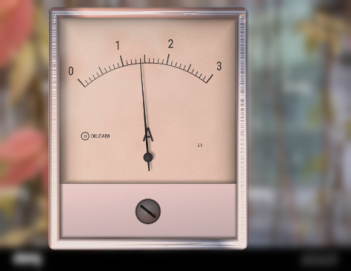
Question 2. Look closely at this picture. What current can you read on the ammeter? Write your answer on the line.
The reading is 1.4 A
